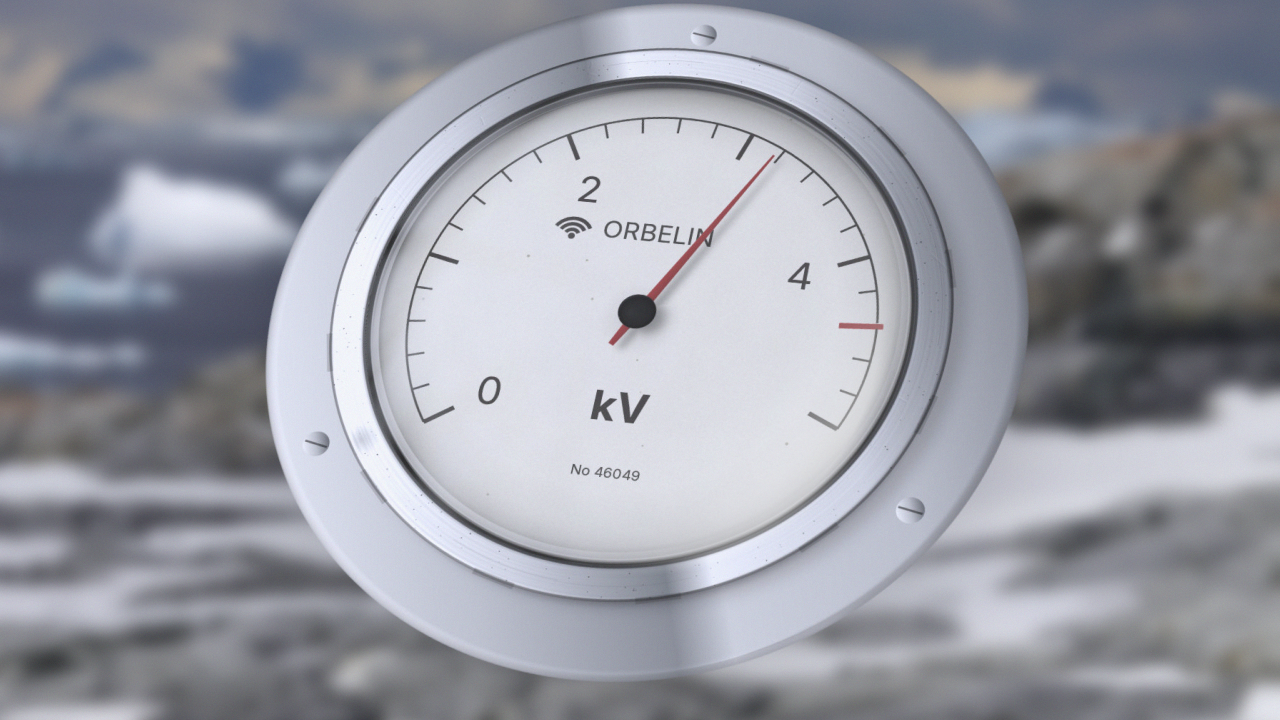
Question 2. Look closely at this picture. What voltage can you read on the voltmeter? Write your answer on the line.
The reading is 3.2 kV
